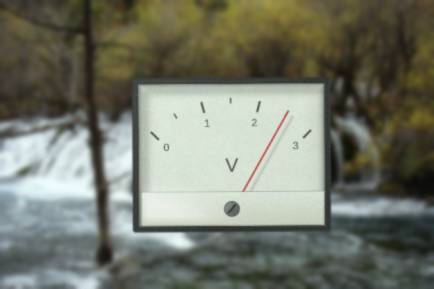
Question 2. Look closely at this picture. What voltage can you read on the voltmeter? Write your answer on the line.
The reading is 2.5 V
